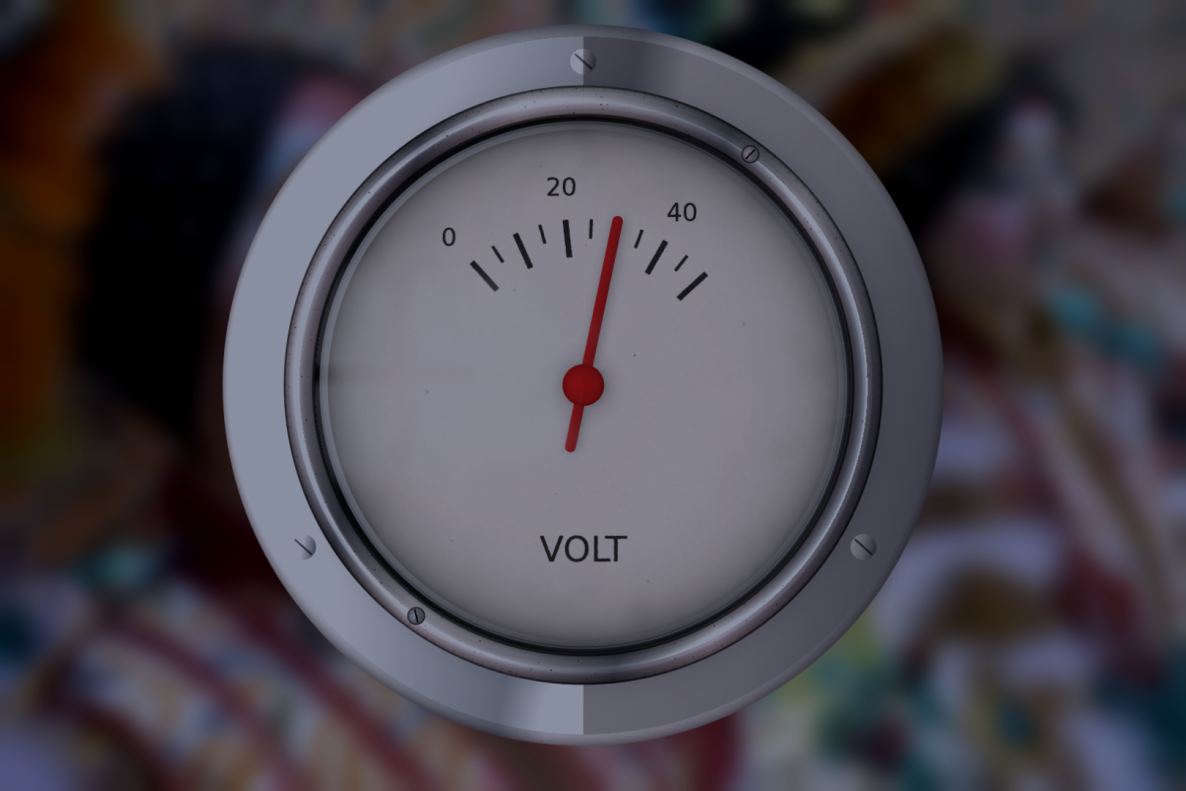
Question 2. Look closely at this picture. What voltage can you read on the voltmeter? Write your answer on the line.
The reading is 30 V
